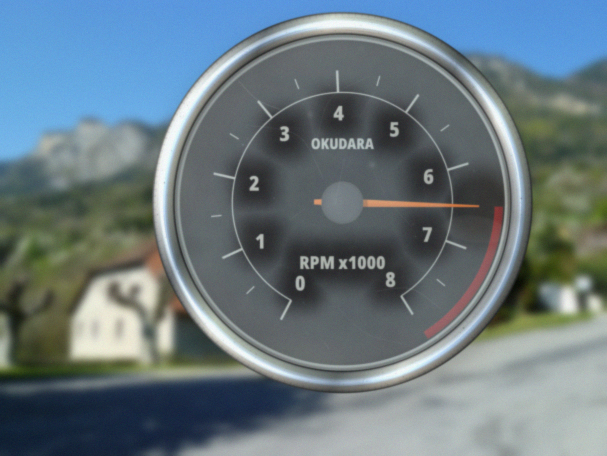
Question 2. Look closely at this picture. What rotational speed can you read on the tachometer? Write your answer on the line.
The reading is 6500 rpm
